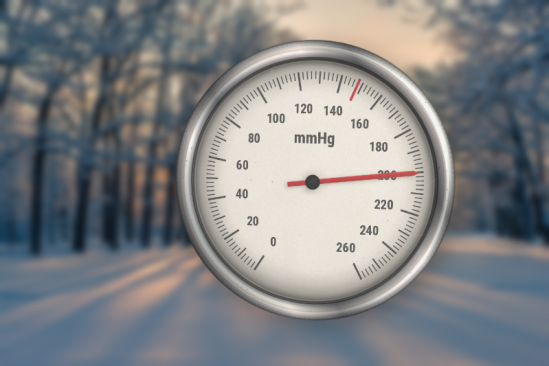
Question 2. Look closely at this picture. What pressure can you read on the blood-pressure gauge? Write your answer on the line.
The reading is 200 mmHg
